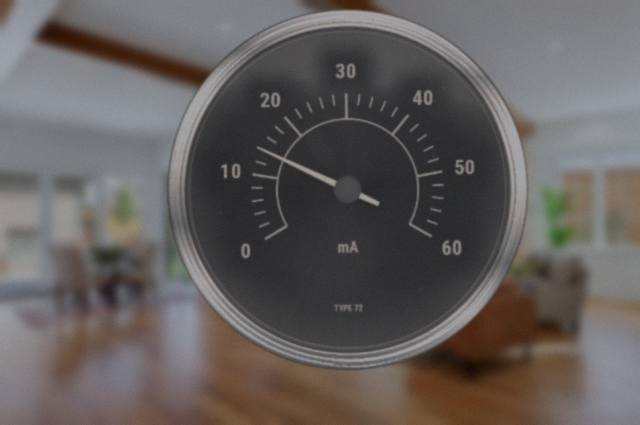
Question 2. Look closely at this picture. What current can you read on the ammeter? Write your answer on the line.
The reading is 14 mA
